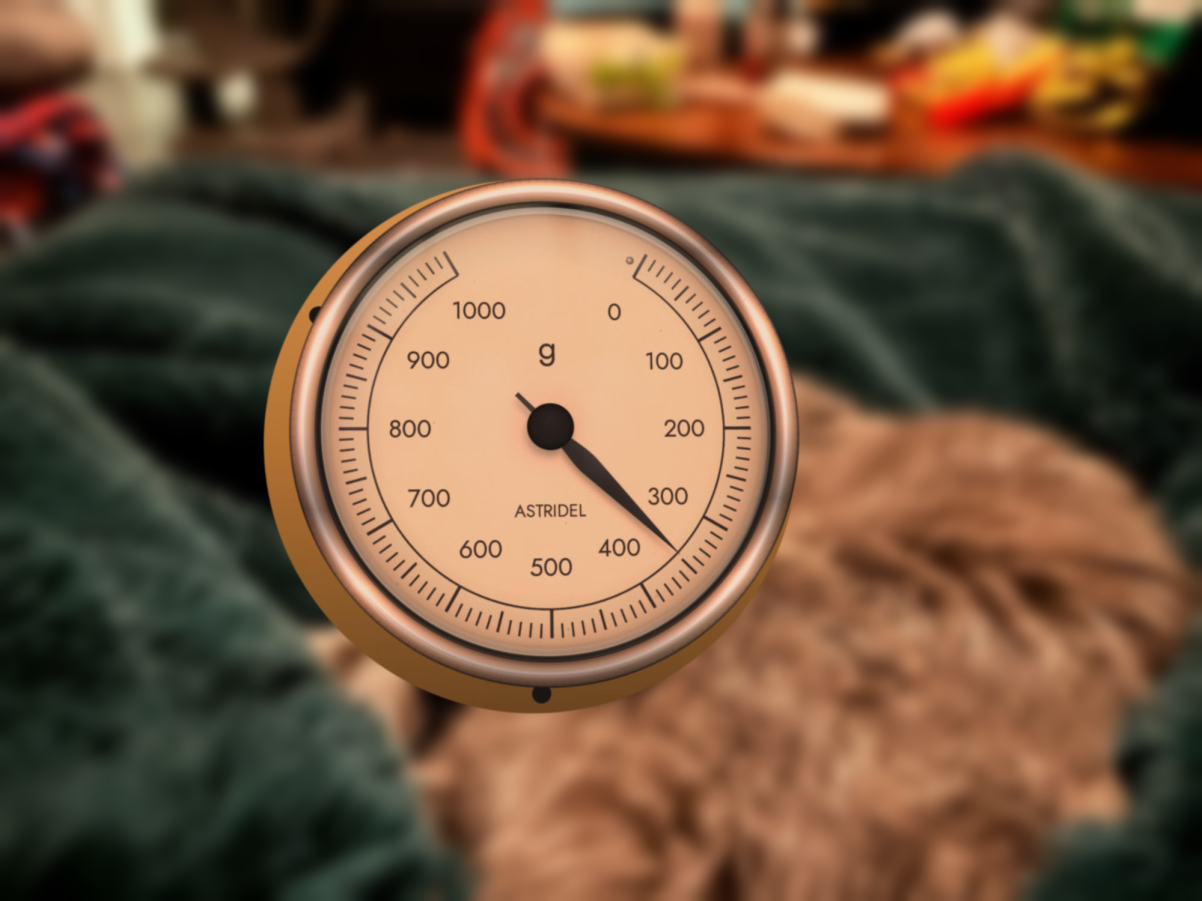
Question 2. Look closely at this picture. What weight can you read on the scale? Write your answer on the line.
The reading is 350 g
